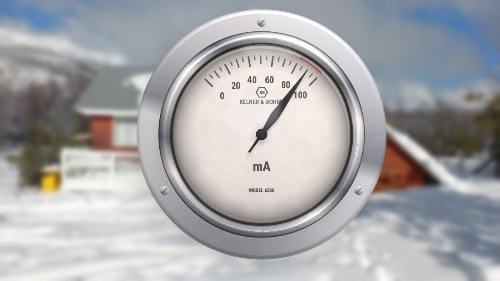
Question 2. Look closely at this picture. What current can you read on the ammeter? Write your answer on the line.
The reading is 90 mA
